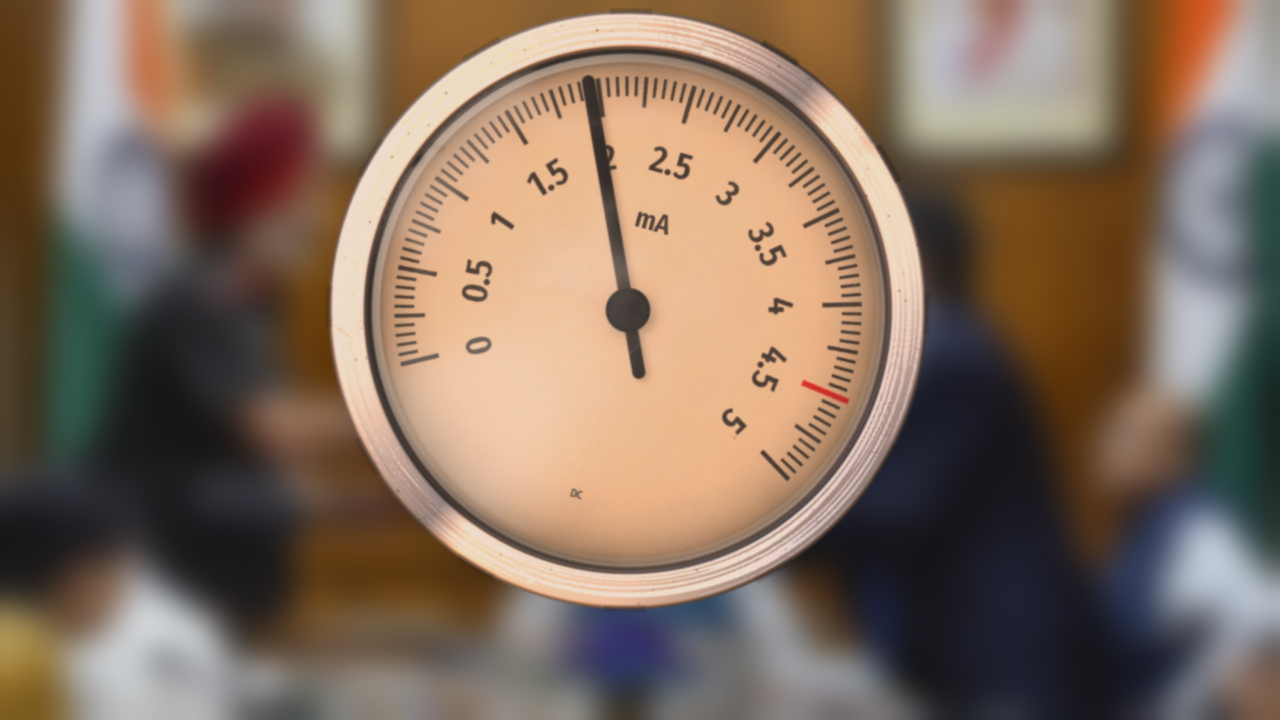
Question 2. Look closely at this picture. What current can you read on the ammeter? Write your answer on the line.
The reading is 1.95 mA
